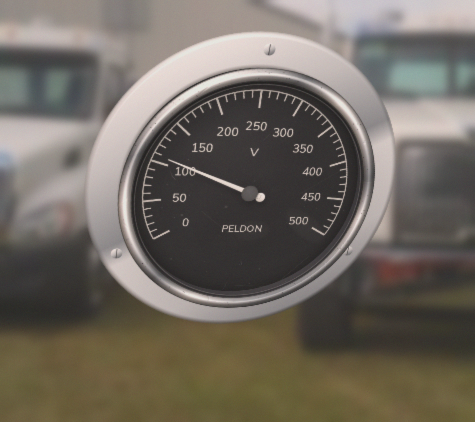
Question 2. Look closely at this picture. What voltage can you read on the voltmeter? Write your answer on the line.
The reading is 110 V
